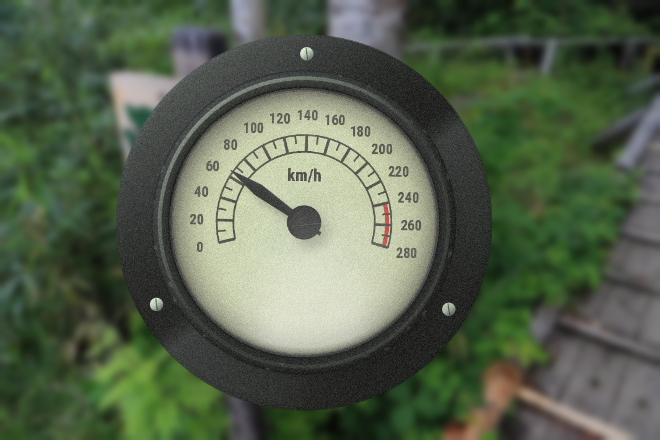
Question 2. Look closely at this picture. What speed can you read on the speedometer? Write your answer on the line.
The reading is 65 km/h
